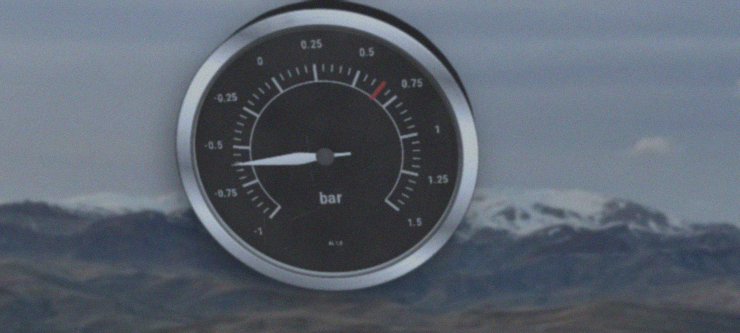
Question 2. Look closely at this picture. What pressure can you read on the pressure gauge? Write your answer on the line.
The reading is -0.6 bar
